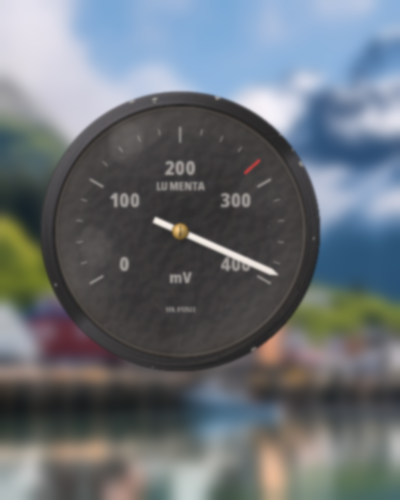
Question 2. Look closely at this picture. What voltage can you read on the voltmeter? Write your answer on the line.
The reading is 390 mV
